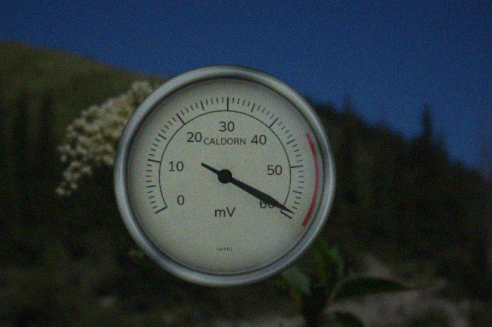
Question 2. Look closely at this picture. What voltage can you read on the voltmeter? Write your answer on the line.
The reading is 59 mV
